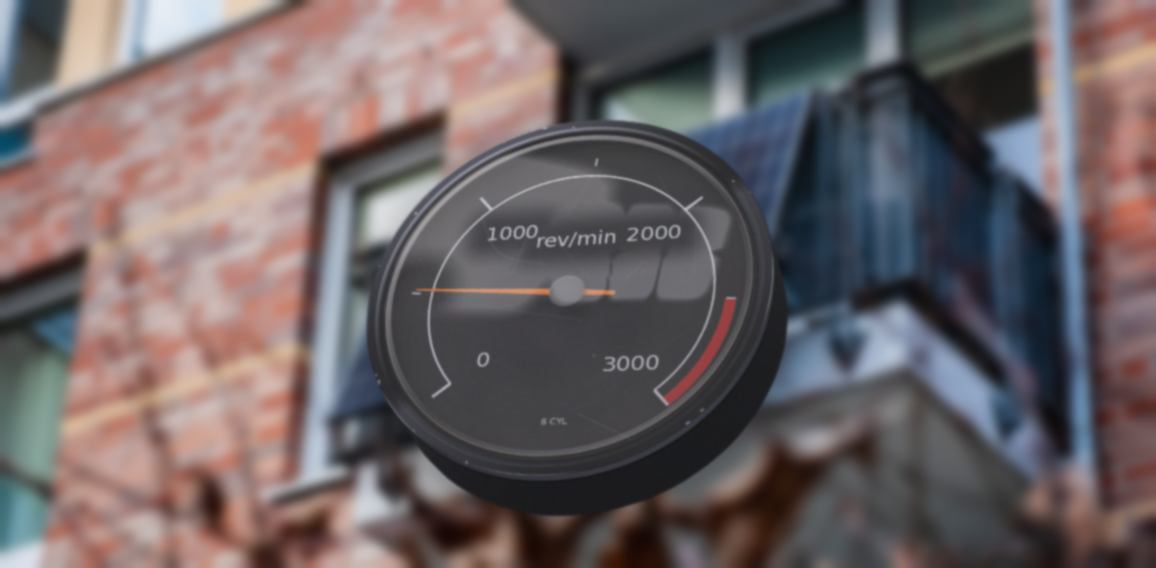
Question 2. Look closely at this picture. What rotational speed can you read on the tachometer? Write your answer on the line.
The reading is 500 rpm
